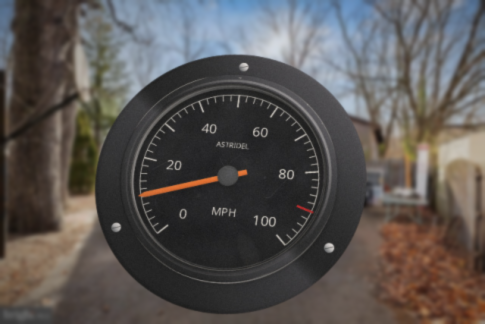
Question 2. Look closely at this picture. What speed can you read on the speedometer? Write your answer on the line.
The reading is 10 mph
